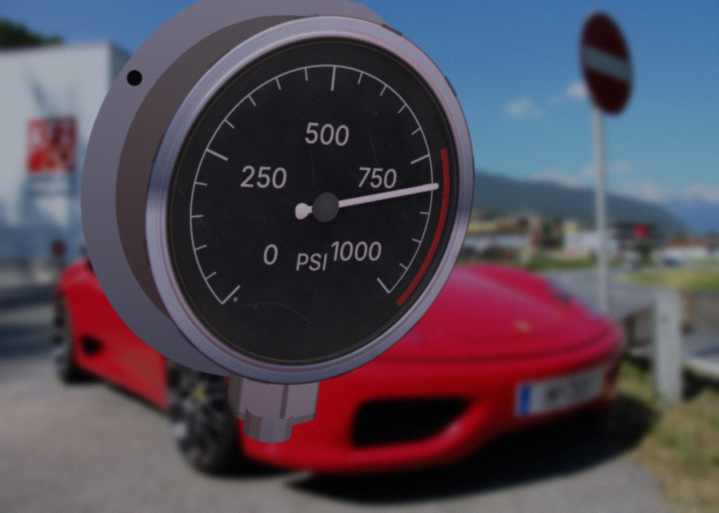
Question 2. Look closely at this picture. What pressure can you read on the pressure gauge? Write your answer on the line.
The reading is 800 psi
